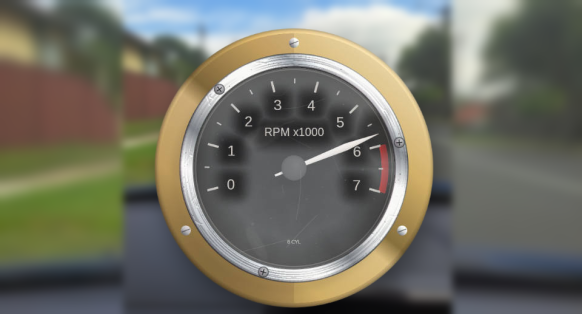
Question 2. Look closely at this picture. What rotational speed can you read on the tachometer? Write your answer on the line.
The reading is 5750 rpm
